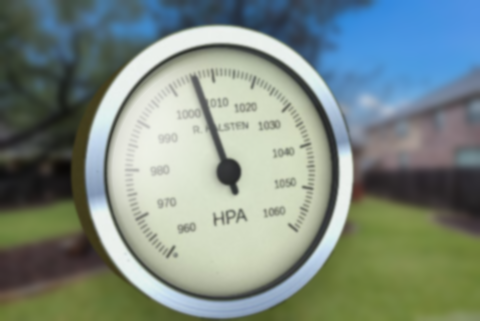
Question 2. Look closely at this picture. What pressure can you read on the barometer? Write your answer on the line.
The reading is 1005 hPa
